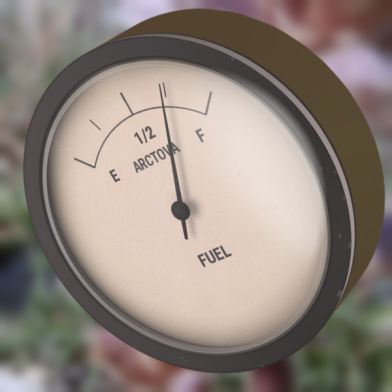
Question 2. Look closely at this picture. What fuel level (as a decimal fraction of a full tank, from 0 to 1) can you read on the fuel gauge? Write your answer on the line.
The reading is 0.75
